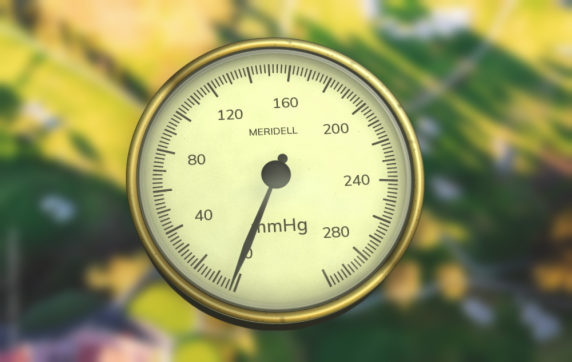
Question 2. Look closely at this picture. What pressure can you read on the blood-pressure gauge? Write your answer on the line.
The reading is 2 mmHg
